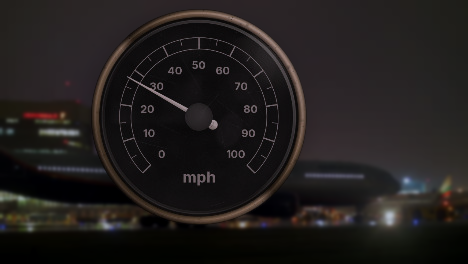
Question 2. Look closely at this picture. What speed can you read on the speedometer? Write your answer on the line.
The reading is 27.5 mph
